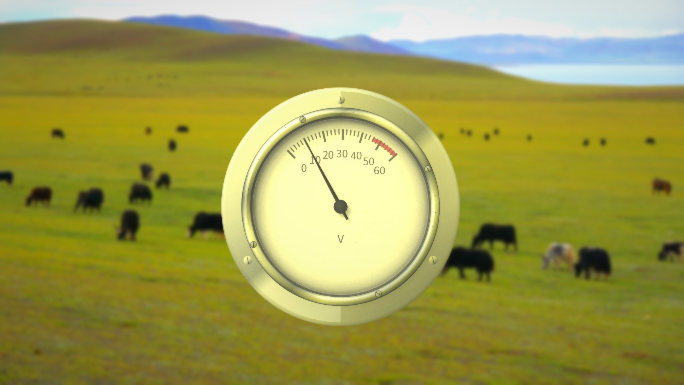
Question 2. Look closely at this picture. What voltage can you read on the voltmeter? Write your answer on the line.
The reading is 10 V
